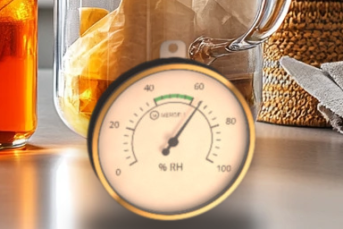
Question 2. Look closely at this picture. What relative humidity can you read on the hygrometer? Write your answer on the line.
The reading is 64 %
